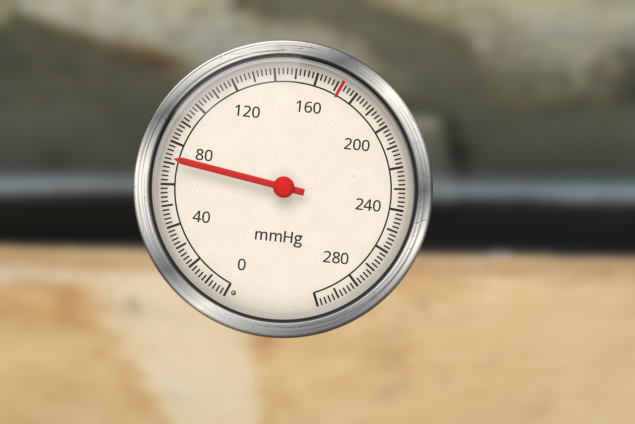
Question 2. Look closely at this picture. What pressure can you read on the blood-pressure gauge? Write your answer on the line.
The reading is 72 mmHg
